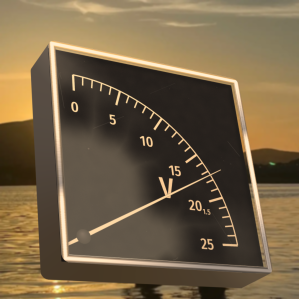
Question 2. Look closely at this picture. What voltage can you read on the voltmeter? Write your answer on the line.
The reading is 17.5 V
